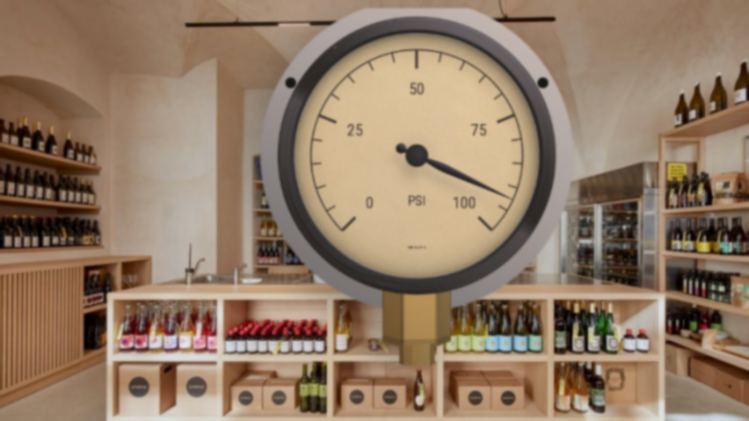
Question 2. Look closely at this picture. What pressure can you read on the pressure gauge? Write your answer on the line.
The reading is 92.5 psi
